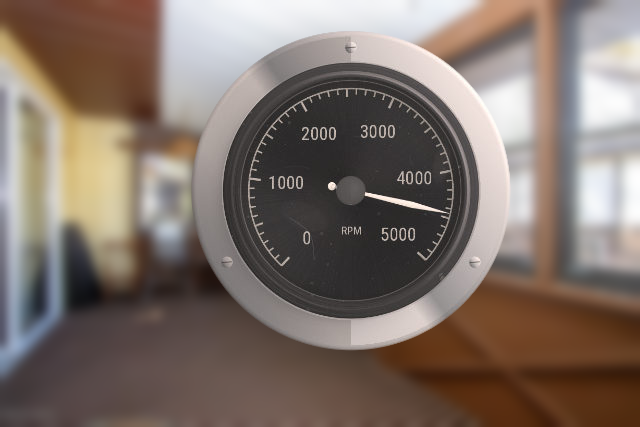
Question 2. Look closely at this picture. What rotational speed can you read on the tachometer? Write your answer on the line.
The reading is 4450 rpm
